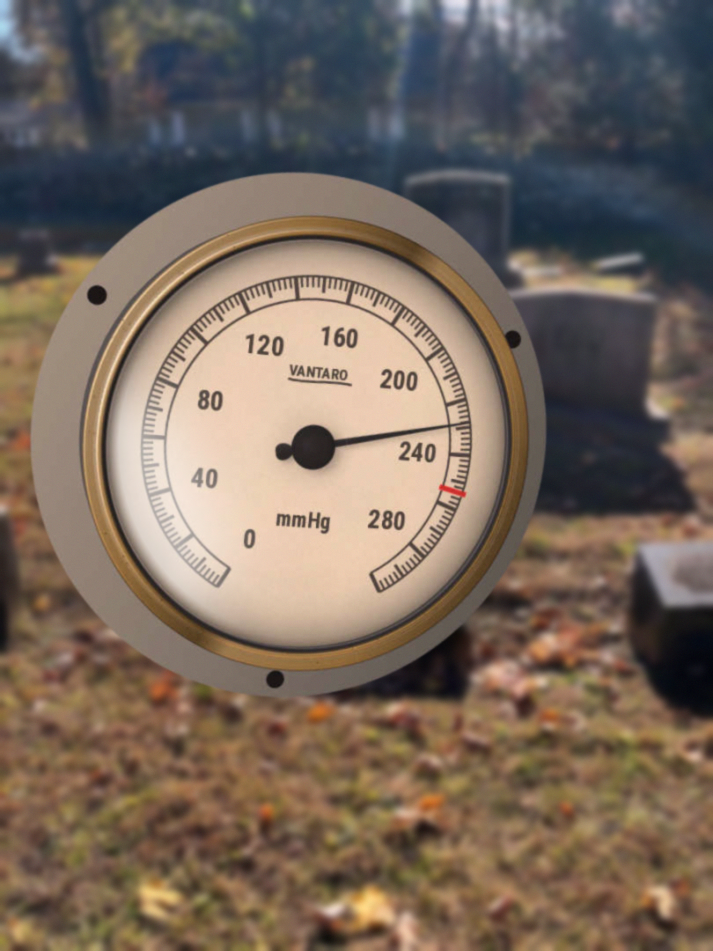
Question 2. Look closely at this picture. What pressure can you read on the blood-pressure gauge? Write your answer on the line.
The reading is 228 mmHg
